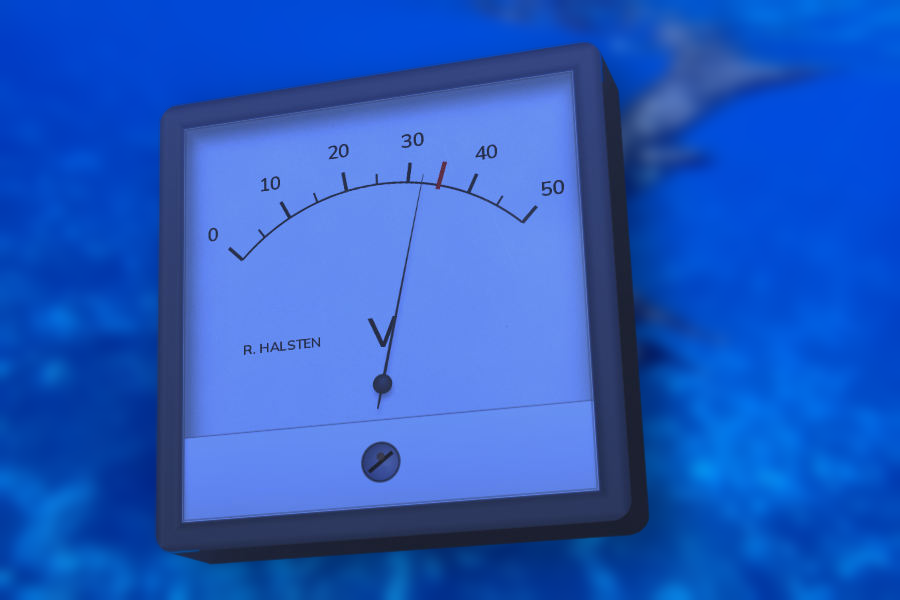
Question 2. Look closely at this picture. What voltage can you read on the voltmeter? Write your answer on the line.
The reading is 32.5 V
